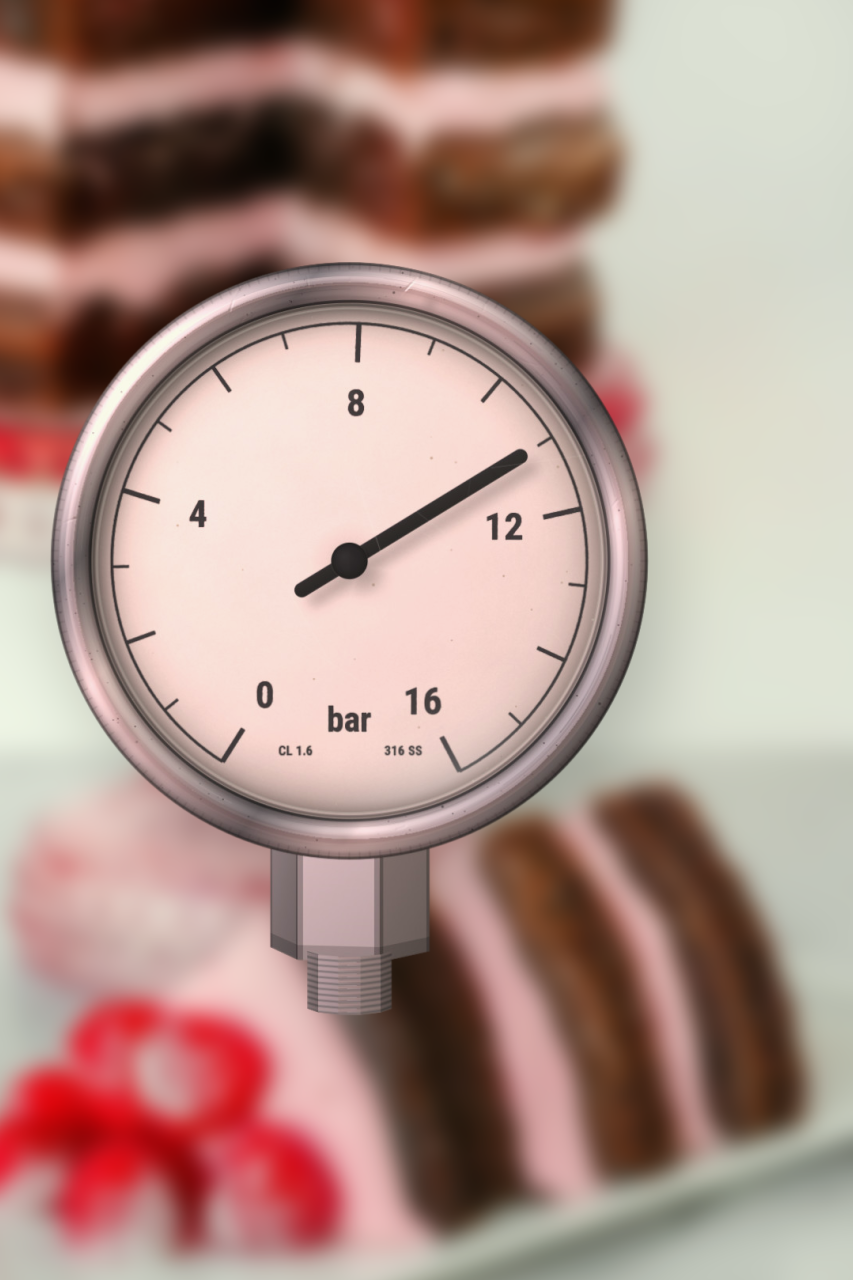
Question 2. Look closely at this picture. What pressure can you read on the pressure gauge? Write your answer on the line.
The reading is 11 bar
